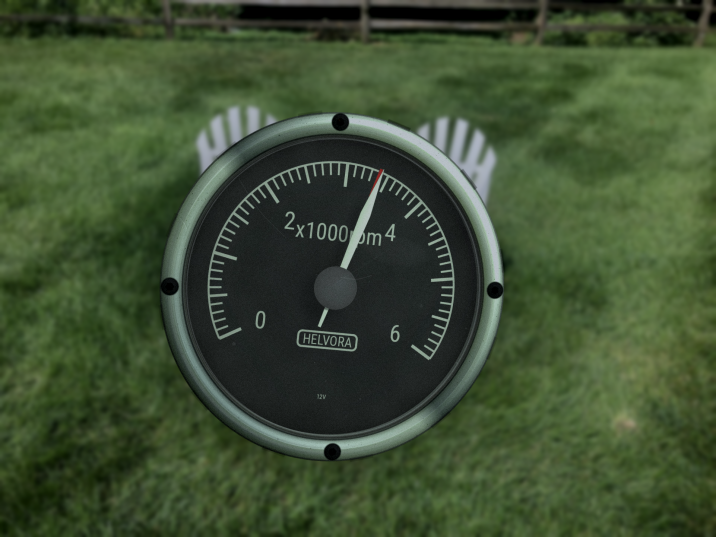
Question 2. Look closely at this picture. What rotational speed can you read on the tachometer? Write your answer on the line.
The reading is 3400 rpm
